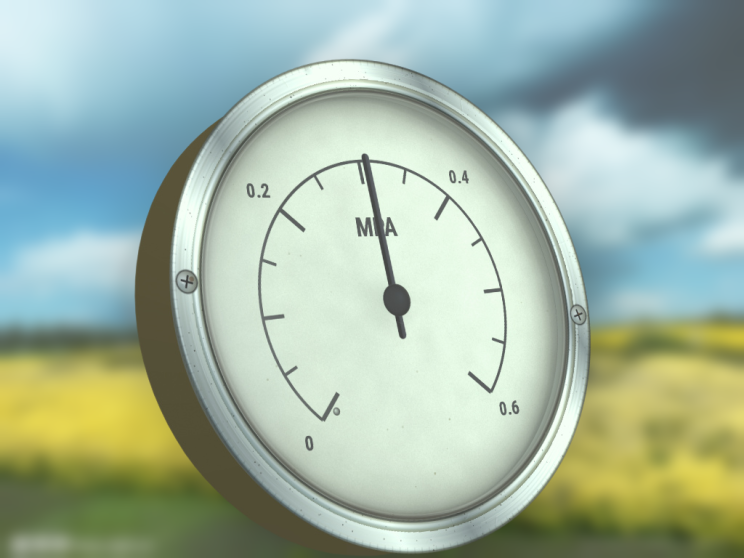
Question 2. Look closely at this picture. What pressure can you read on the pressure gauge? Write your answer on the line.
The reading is 0.3 MPa
